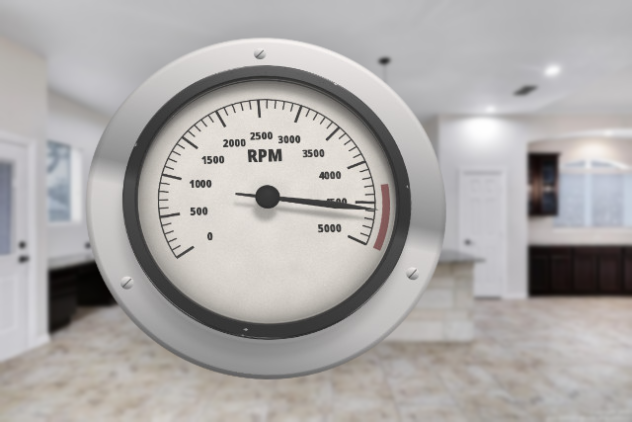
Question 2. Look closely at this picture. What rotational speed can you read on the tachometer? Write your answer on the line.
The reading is 4600 rpm
